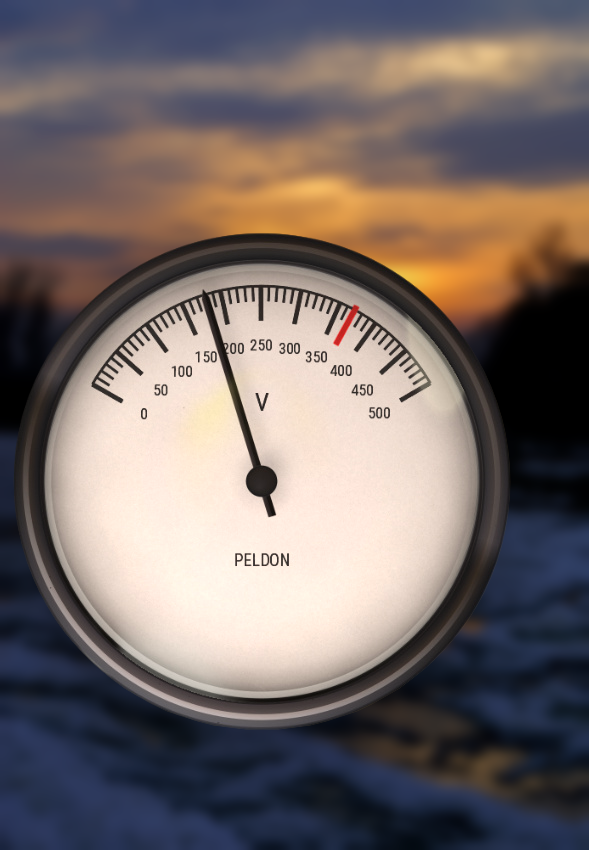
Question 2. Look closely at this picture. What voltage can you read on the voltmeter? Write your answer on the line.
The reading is 180 V
